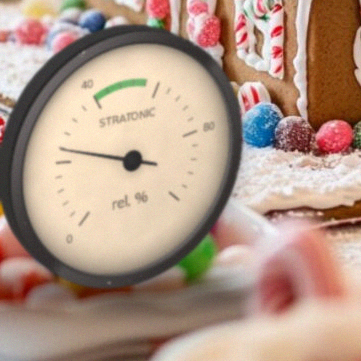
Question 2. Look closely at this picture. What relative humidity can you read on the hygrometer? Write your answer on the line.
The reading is 24 %
